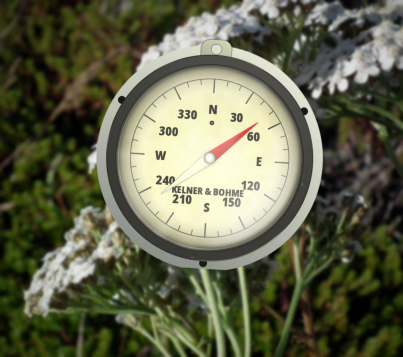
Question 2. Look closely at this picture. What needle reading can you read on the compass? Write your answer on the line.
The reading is 50 °
